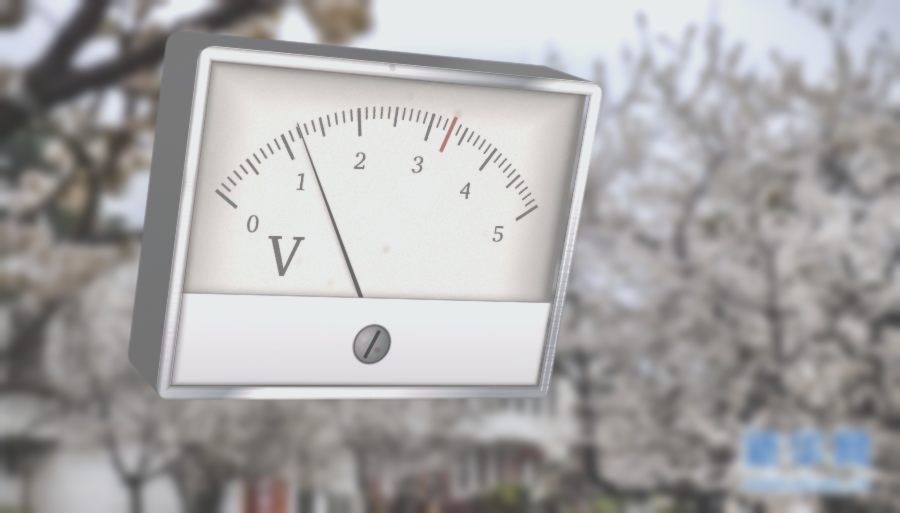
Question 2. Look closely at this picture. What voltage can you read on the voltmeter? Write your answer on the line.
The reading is 1.2 V
